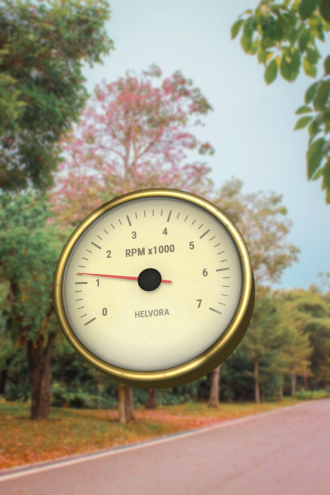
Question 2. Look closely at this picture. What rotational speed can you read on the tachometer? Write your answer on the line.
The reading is 1200 rpm
